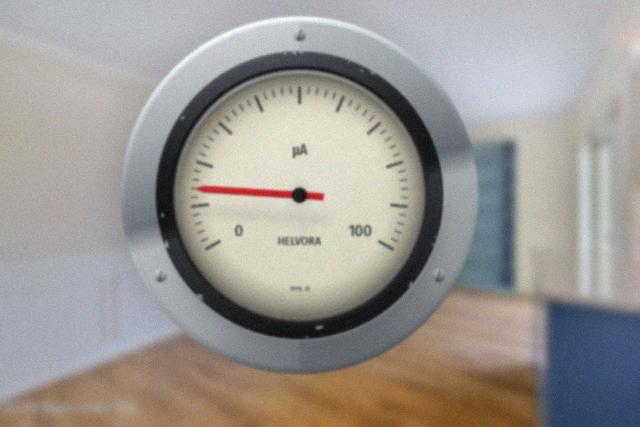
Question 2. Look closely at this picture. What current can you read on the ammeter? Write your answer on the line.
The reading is 14 µA
